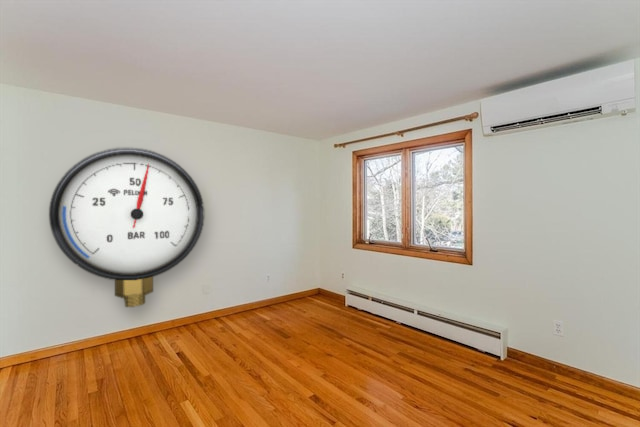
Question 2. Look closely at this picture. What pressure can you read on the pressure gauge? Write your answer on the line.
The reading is 55 bar
